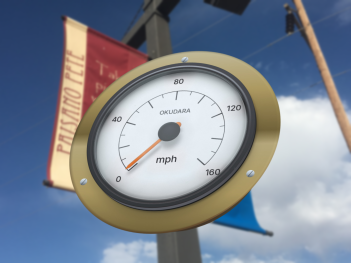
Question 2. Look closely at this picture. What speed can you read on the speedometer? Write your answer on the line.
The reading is 0 mph
